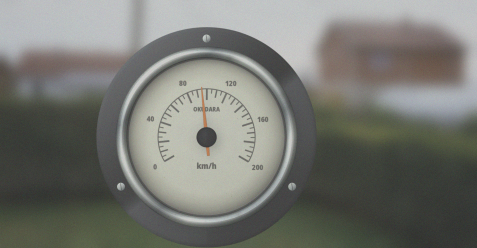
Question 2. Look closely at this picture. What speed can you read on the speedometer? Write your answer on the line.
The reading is 95 km/h
